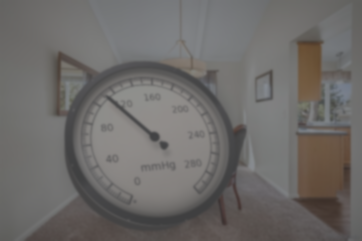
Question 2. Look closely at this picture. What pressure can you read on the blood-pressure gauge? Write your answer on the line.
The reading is 110 mmHg
